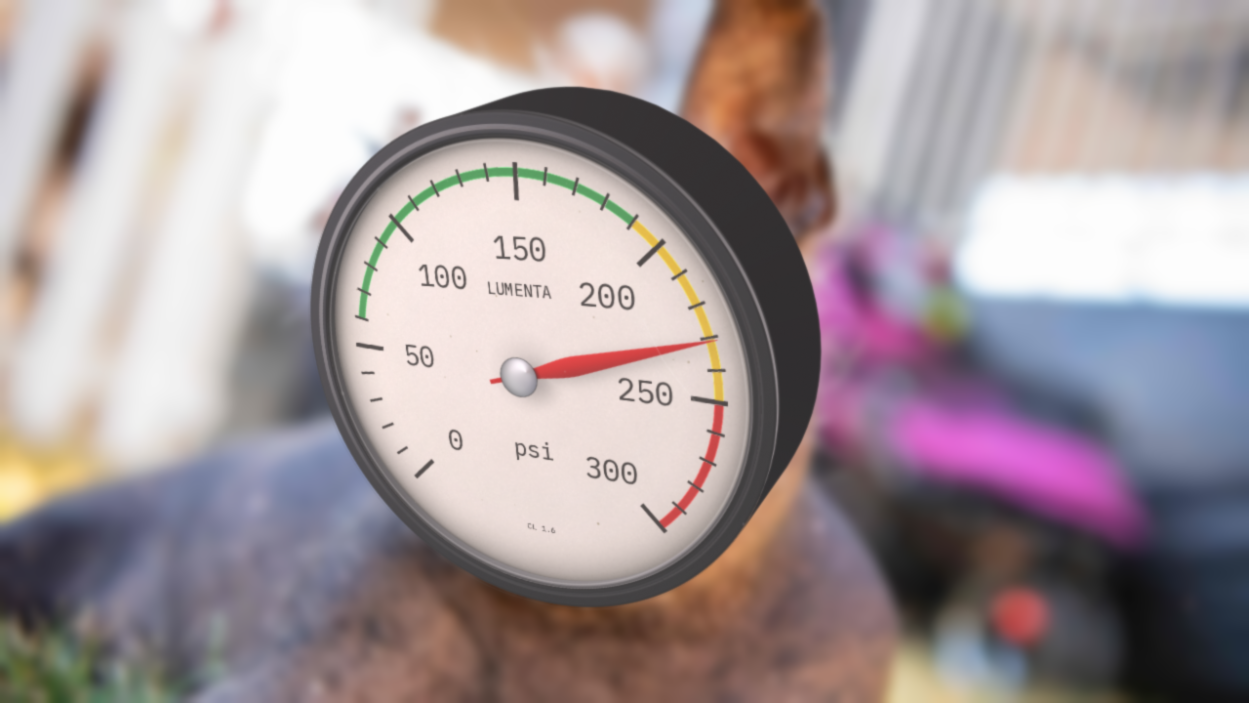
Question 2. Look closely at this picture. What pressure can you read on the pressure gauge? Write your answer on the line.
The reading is 230 psi
